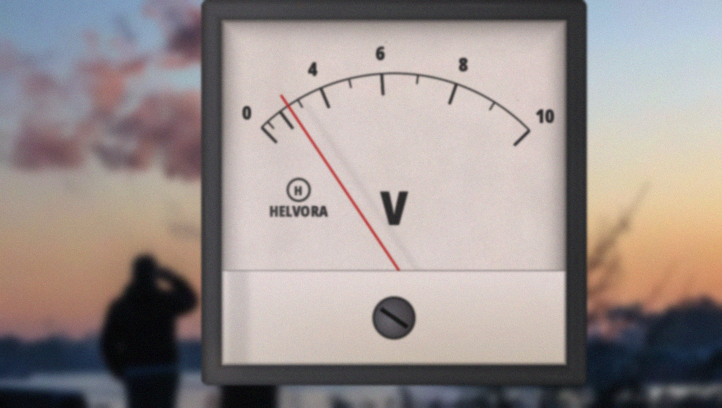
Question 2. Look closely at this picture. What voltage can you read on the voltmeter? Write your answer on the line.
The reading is 2.5 V
